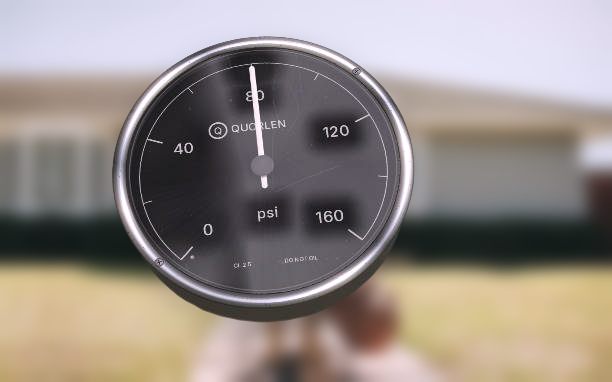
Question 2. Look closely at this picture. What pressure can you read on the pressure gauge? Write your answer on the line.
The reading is 80 psi
